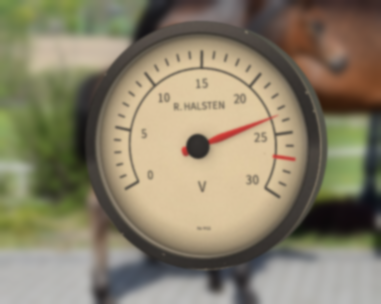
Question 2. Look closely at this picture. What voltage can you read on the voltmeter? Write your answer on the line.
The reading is 23.5 V
